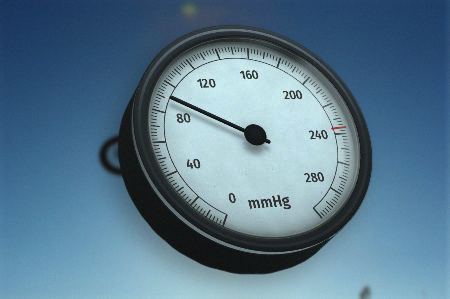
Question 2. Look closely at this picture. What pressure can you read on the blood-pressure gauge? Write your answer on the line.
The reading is 90 mmHg
